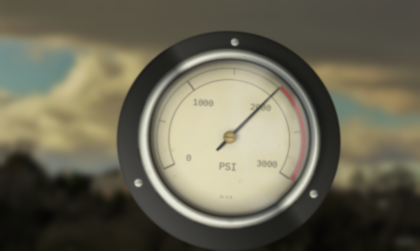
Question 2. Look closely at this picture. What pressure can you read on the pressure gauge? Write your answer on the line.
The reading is 2000 psi
